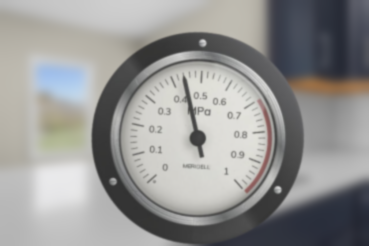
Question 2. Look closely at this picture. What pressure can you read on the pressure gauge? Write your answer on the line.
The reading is 0.44 MPa
